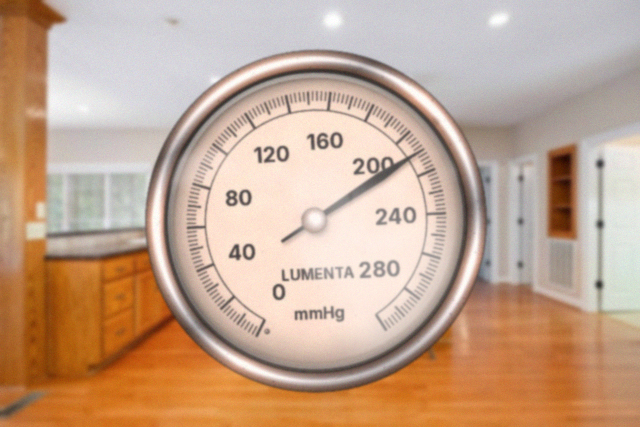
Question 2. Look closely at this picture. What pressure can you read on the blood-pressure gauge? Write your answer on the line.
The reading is 210 mmHg
